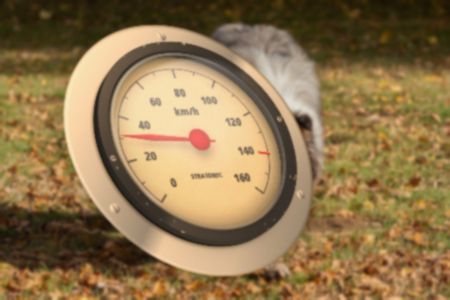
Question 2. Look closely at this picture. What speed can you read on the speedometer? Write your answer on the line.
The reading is 30 km/h
